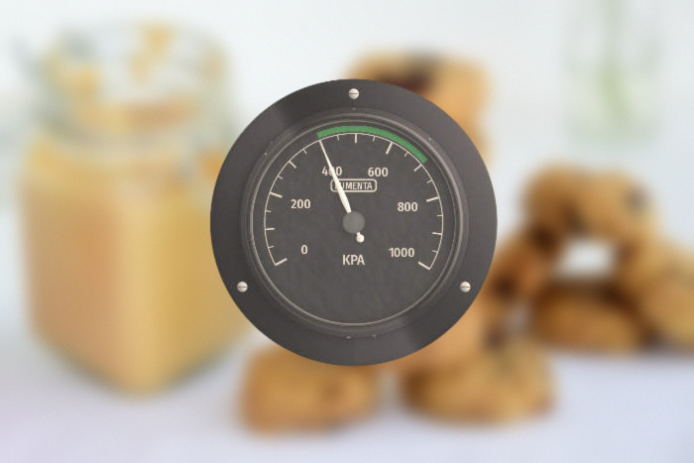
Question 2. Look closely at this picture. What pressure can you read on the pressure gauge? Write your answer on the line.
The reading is 400 kPa
